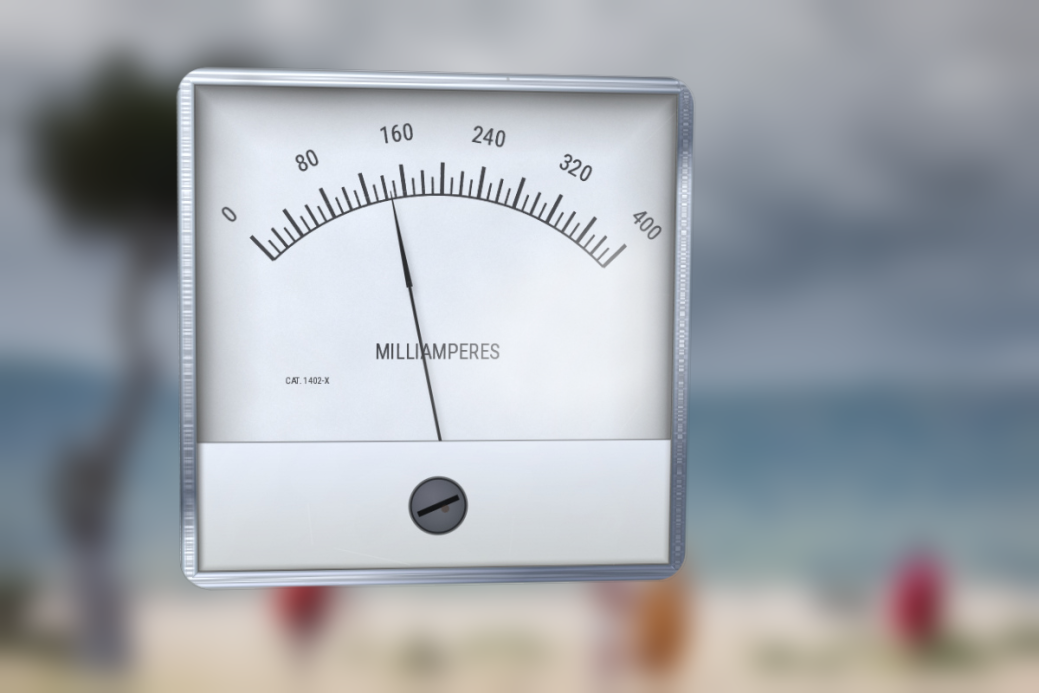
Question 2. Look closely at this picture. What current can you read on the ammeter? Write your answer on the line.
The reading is 145 mA
